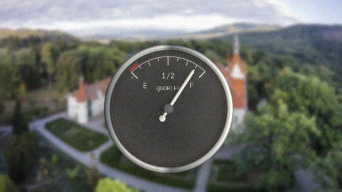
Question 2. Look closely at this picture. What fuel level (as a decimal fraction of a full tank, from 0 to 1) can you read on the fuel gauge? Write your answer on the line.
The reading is 0.875
